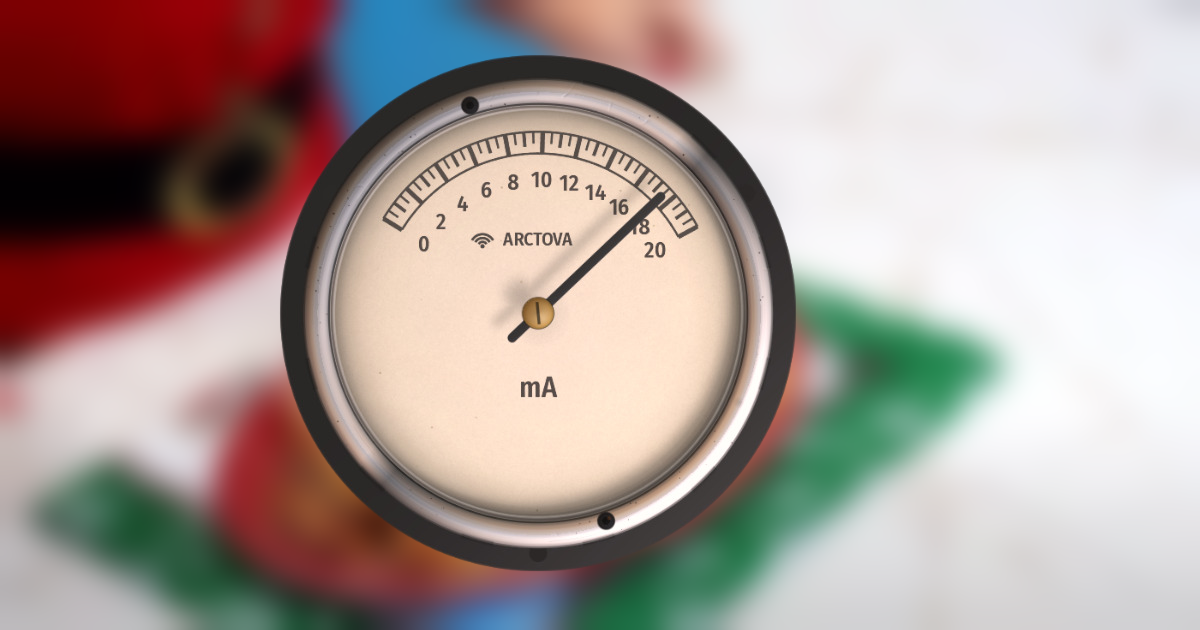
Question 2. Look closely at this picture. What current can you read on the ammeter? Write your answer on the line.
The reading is 17.5 mA
